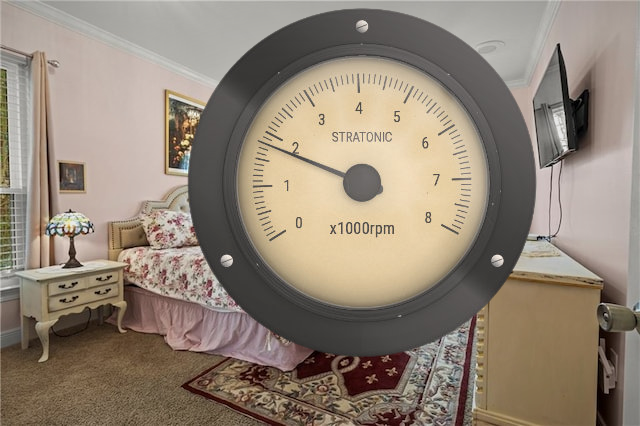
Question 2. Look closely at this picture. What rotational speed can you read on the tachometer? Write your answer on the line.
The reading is 1800 rpm
